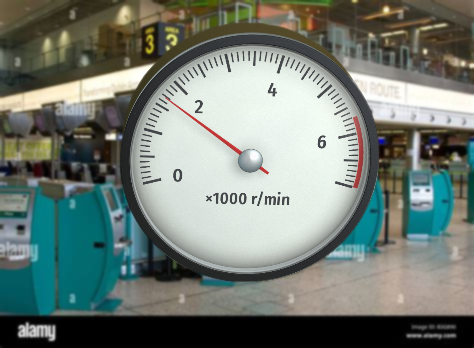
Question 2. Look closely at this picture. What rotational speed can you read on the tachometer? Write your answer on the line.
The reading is 1700 rpm
